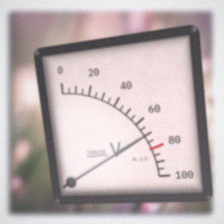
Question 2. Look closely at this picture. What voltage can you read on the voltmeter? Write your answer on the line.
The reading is 70 V
